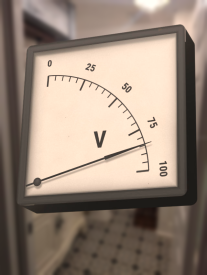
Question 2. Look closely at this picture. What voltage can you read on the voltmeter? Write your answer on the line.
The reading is 85 V
